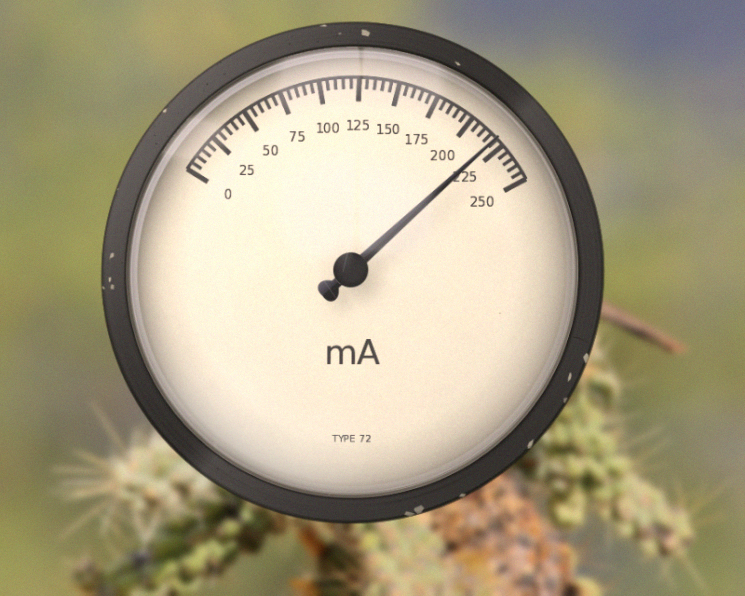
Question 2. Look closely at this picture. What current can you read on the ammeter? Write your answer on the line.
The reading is 220 mA
